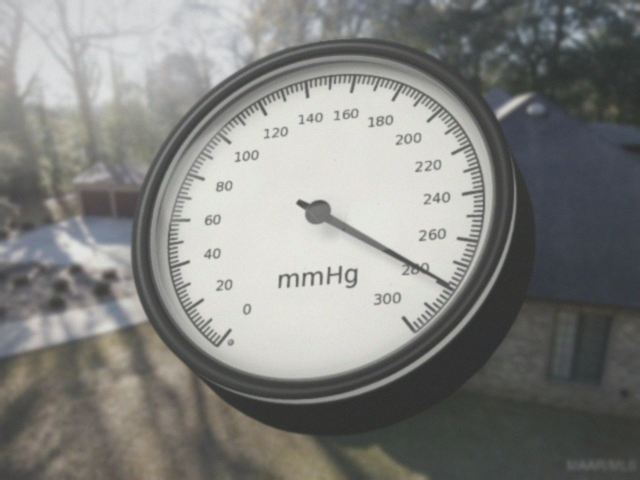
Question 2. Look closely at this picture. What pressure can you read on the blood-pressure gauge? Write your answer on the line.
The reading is 280 mmHg
